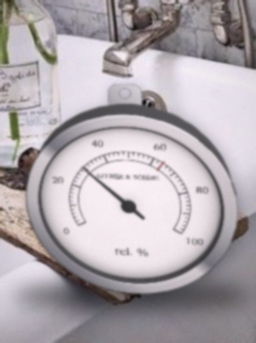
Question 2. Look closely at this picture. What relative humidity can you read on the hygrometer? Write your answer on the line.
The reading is 30 %
